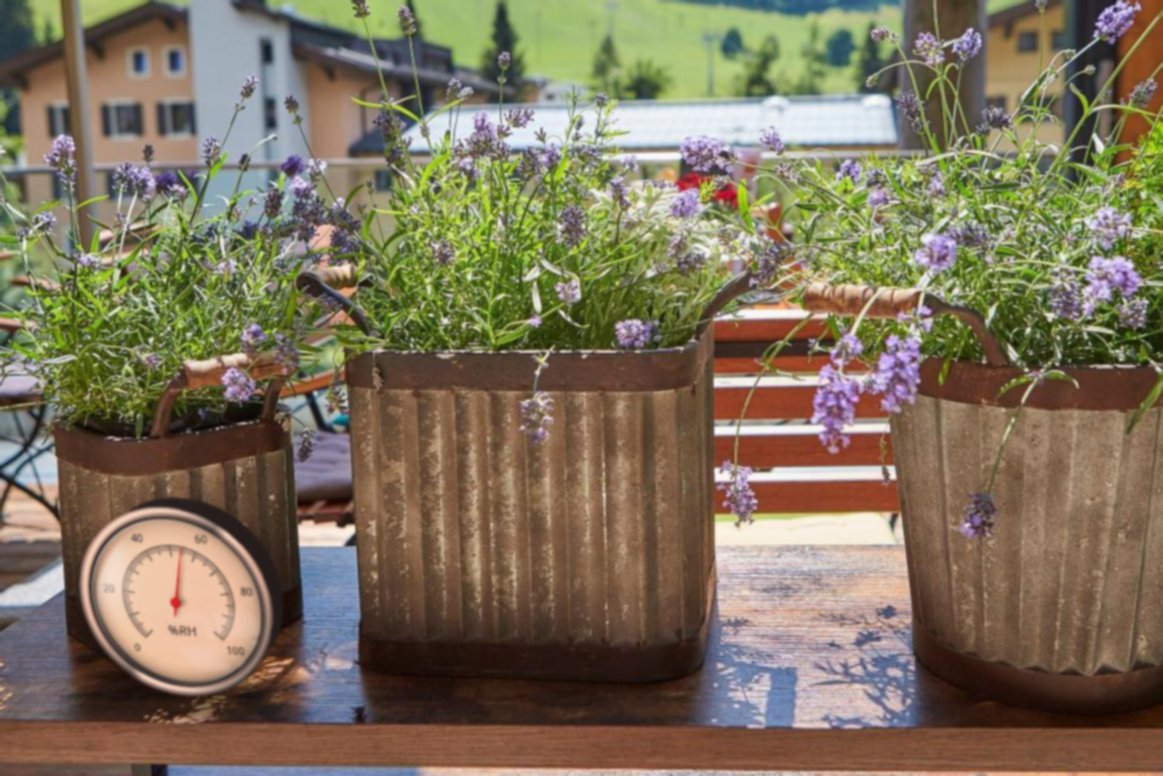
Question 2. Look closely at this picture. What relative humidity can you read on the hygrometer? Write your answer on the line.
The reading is 55 %
